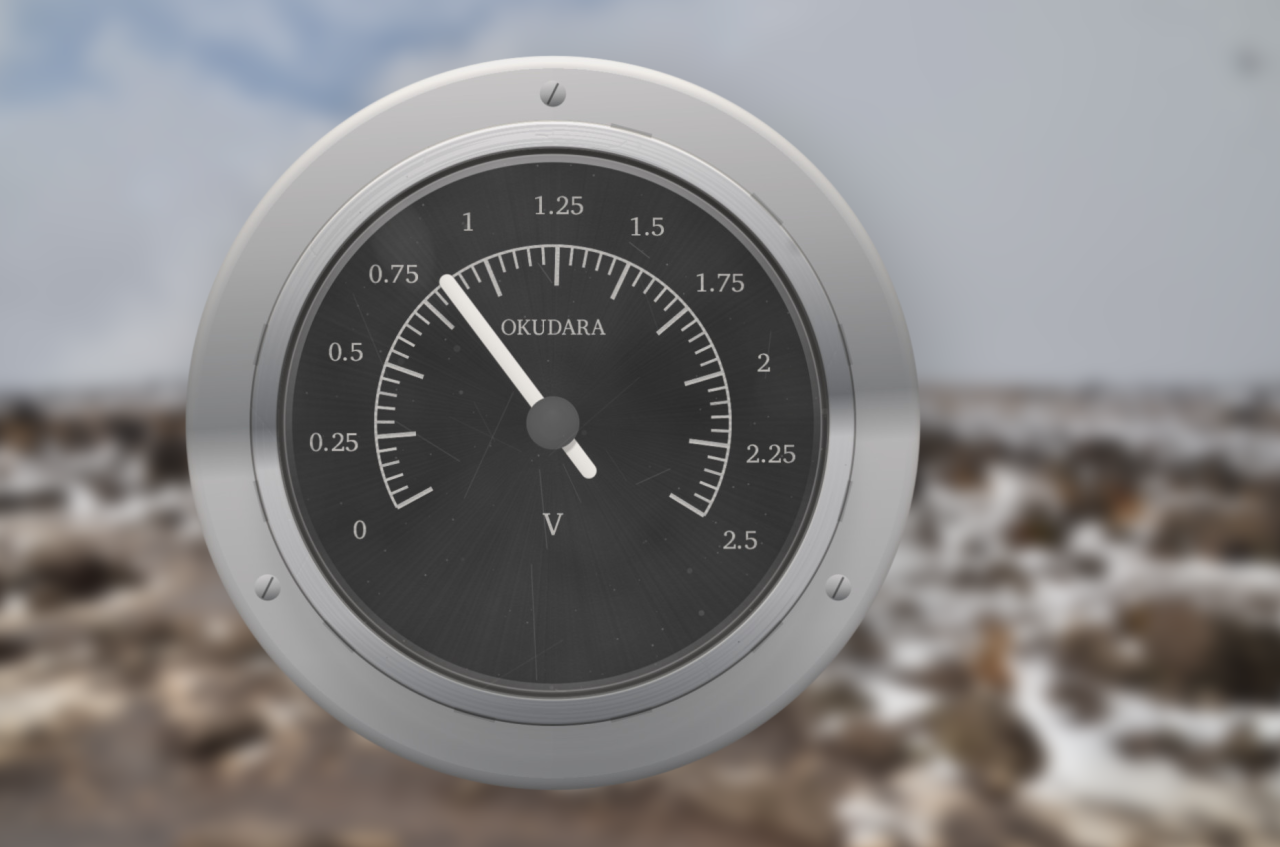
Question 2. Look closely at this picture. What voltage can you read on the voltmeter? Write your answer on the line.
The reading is 0.85 V
